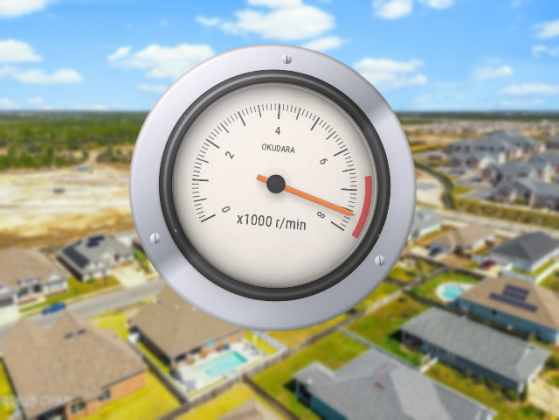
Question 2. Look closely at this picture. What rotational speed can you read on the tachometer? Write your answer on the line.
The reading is 7600 rpm
